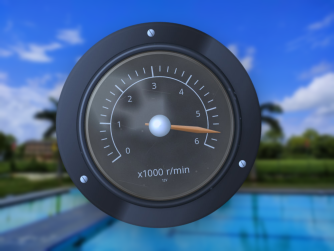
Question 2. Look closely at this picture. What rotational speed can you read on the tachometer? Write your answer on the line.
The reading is 5600 rpm
